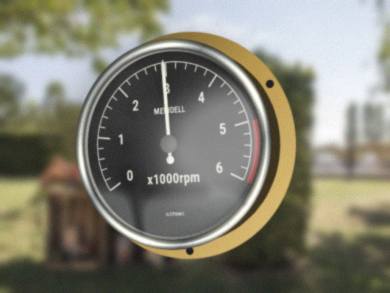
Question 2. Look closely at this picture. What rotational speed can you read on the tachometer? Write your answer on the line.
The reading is 3000 rpm
